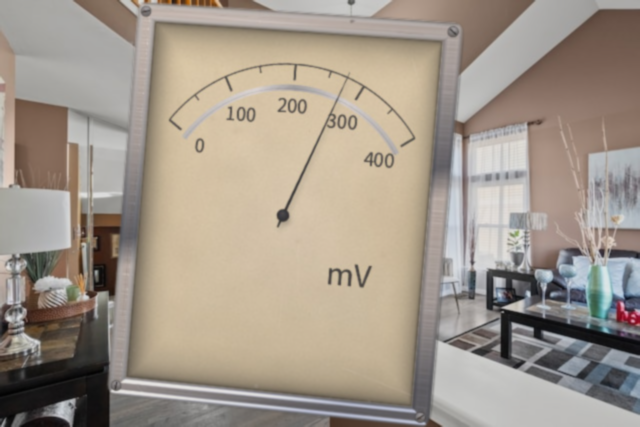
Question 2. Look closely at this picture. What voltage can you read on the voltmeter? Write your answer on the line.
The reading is 275 mV
